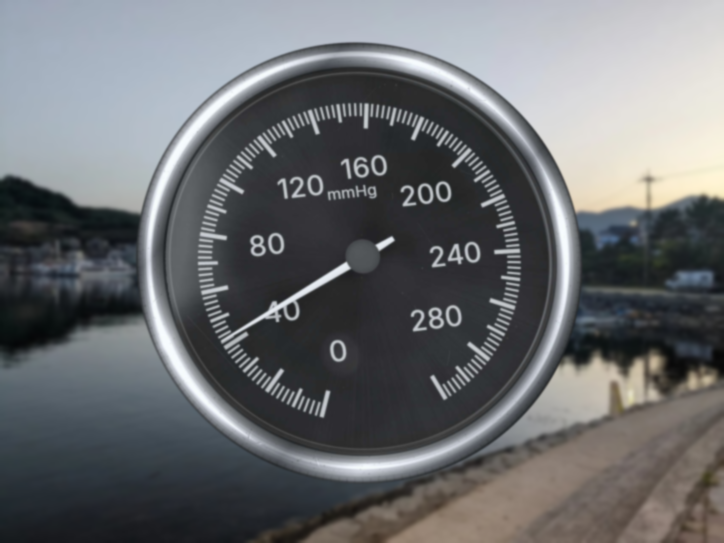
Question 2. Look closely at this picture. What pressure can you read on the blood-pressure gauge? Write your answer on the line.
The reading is 42 mmHg
